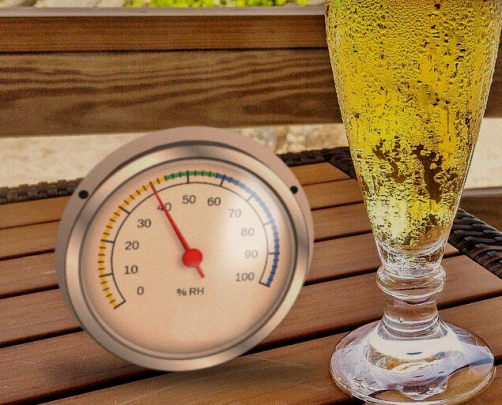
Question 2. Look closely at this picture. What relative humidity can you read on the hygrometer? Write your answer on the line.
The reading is 40 %
